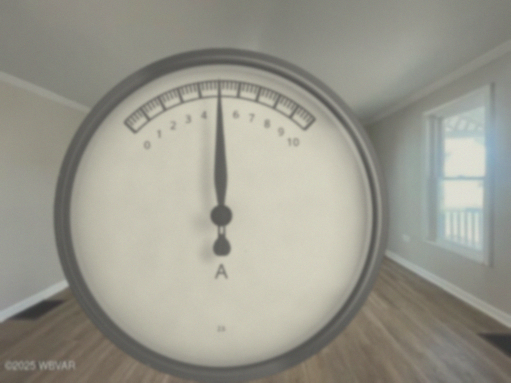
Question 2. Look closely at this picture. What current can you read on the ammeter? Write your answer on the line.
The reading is 5 A
